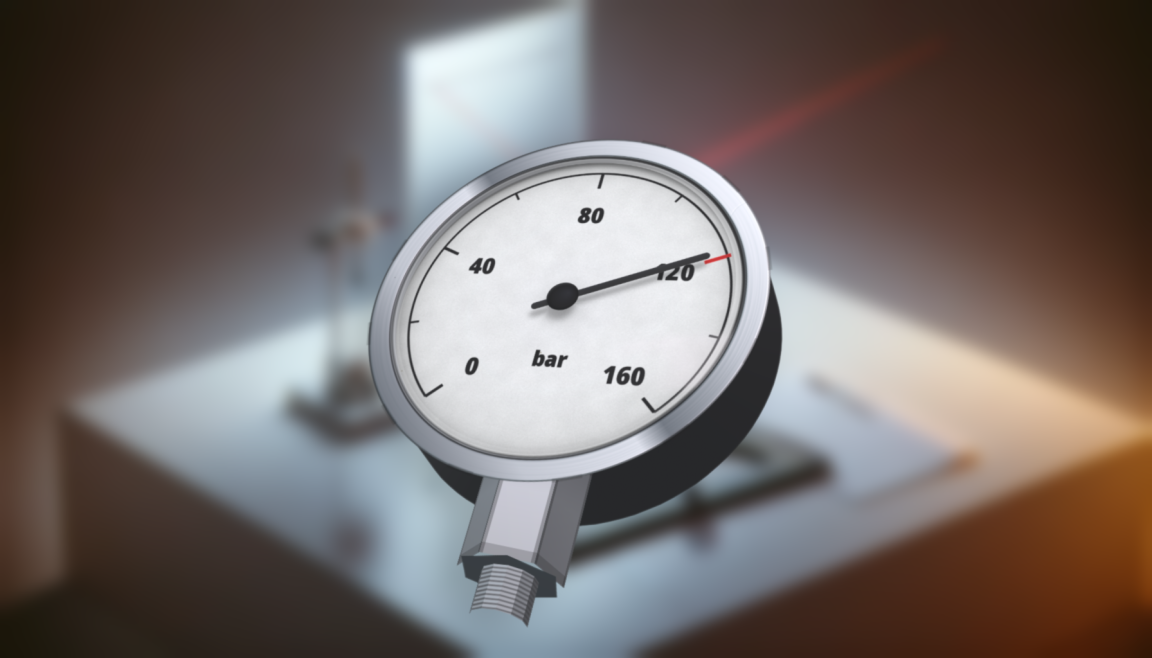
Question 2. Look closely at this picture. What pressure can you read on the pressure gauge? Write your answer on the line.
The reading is 120 bar
